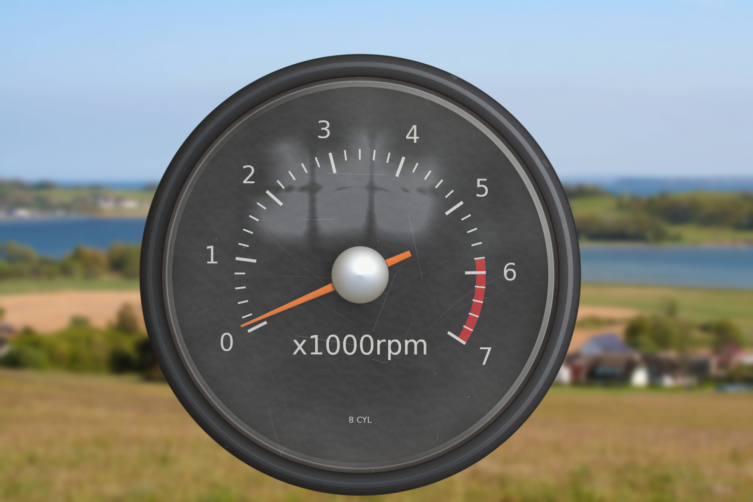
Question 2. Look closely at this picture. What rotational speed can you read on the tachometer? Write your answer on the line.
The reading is 100 rpm
